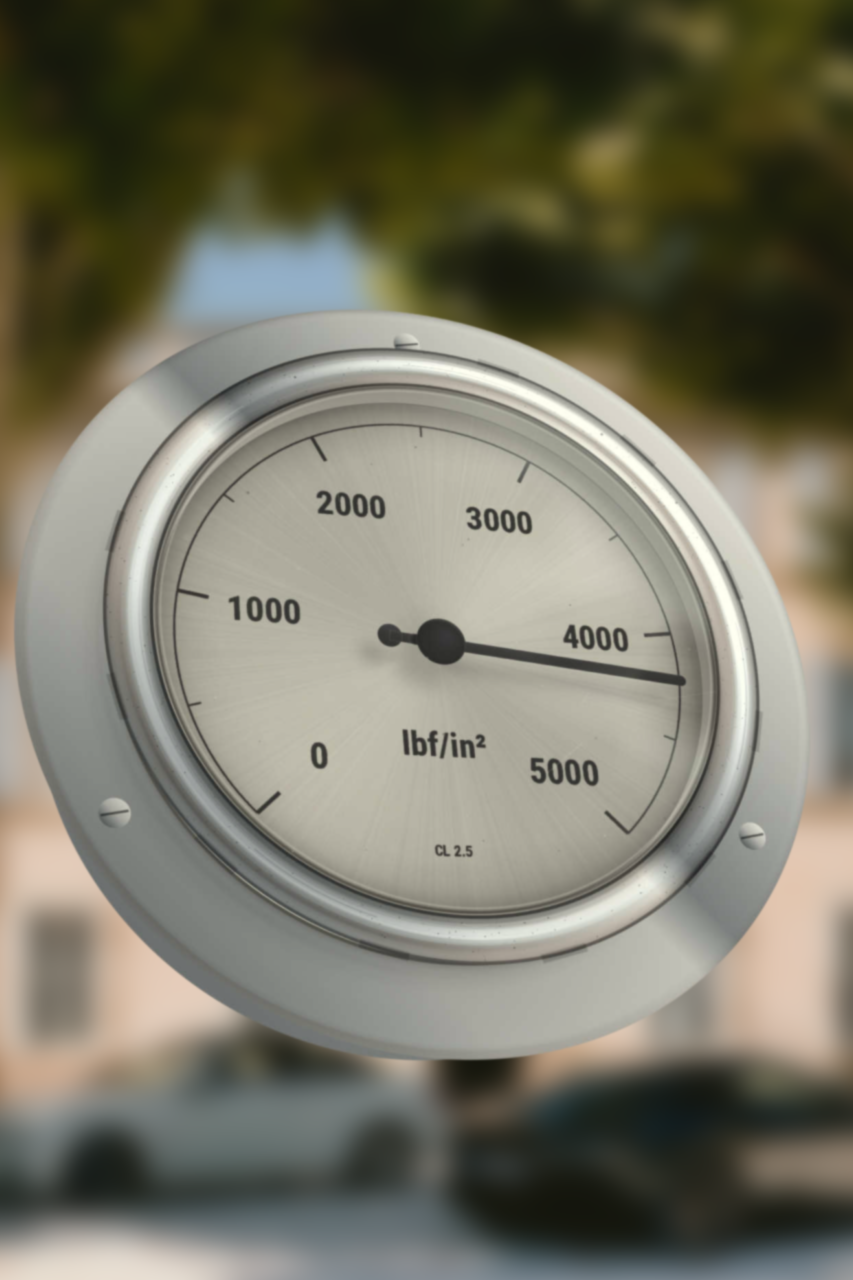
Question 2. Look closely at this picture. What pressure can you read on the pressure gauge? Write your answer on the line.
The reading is 4250 psi
